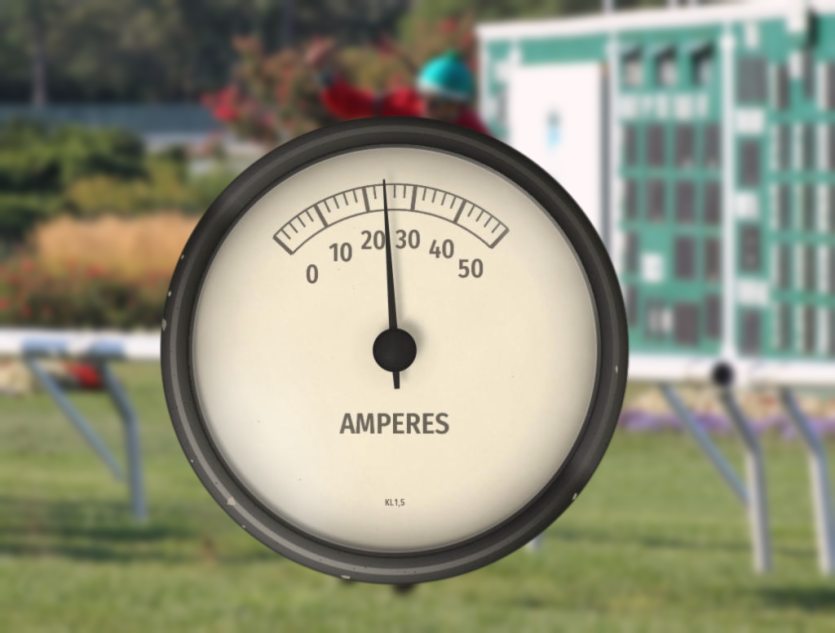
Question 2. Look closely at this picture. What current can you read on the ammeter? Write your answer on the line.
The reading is 24 A
